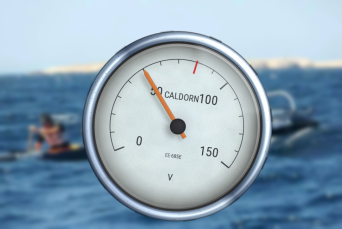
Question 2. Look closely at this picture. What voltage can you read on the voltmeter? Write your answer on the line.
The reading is 50 V
